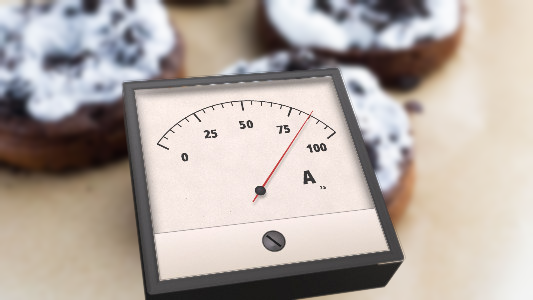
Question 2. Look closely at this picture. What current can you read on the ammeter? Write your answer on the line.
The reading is 85 A
